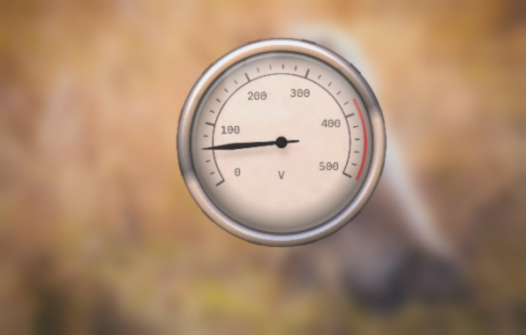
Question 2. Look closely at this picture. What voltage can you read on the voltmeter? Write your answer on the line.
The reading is 60 V
